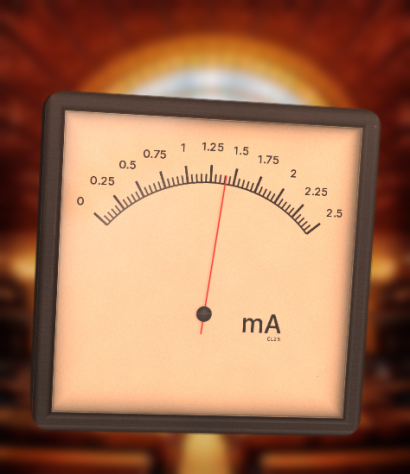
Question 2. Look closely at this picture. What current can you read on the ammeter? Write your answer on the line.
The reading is 1.4 mA
